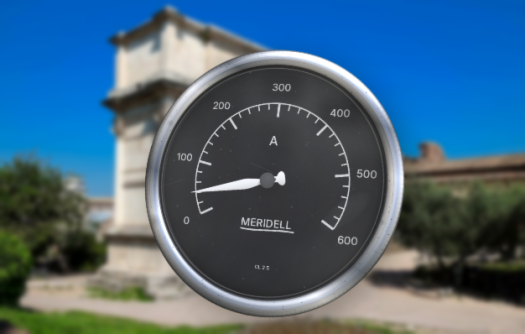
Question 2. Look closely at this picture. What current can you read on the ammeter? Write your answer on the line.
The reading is 40 A
